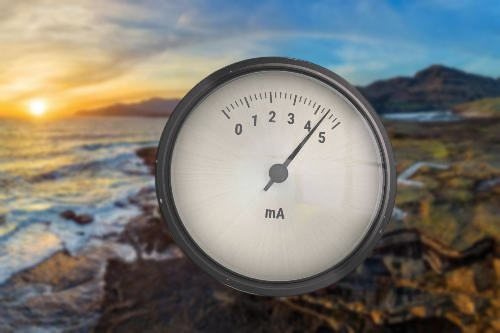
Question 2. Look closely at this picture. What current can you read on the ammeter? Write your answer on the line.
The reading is 4.4 mA
